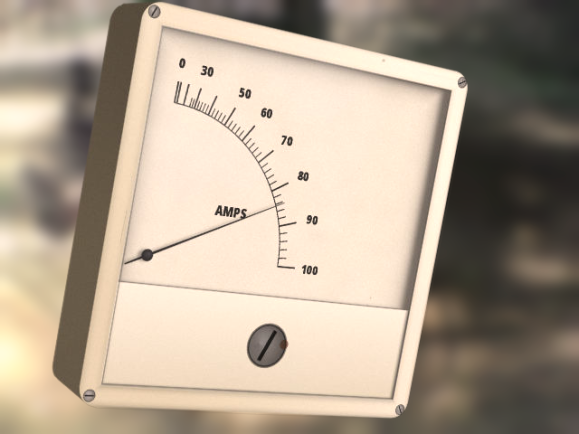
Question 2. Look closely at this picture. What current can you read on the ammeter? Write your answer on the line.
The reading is 84 A
